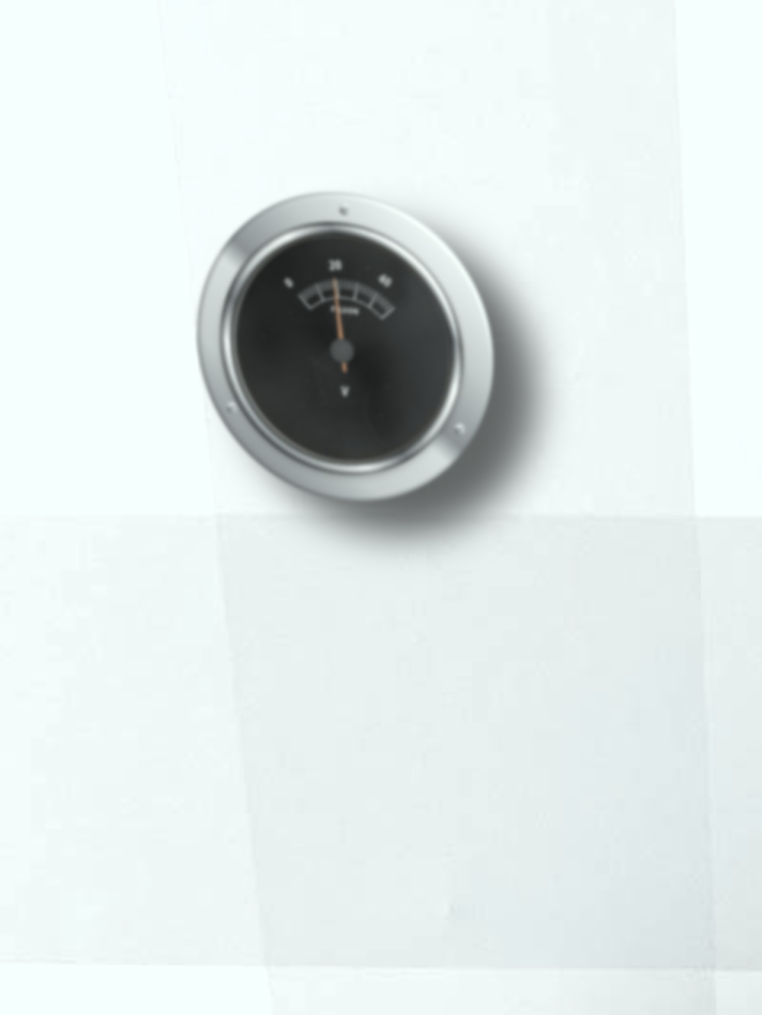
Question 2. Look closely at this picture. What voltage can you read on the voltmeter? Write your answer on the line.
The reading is 20 V
